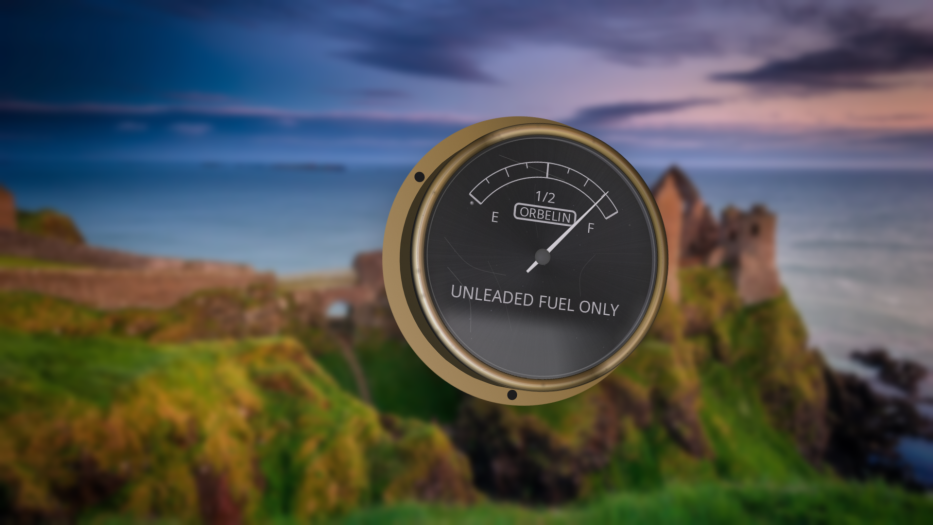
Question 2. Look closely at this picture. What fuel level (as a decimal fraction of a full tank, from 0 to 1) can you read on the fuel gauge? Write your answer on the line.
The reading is 0.875
